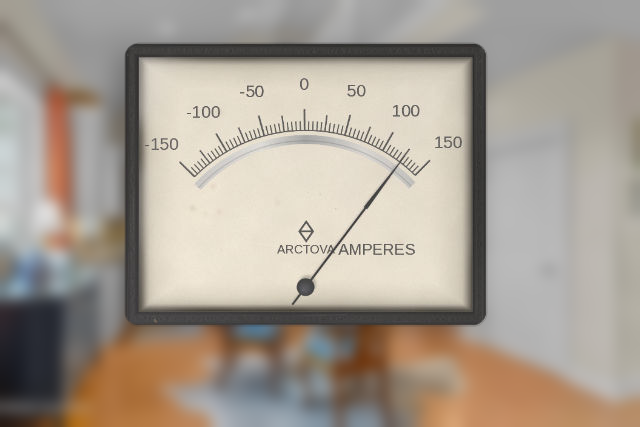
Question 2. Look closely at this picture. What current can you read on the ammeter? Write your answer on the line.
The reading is 125 A
